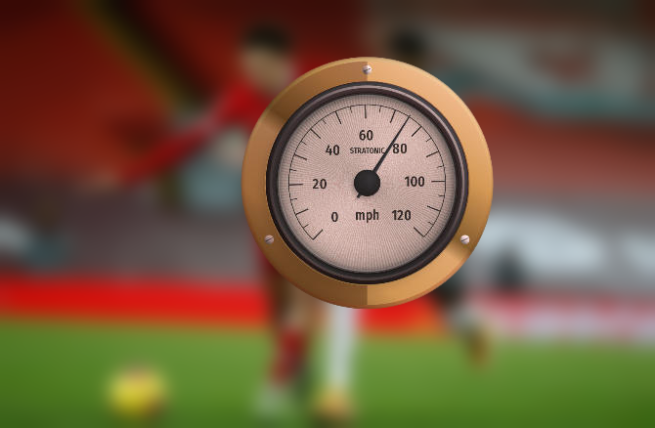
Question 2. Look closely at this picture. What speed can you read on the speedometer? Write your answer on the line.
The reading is 75 mph
